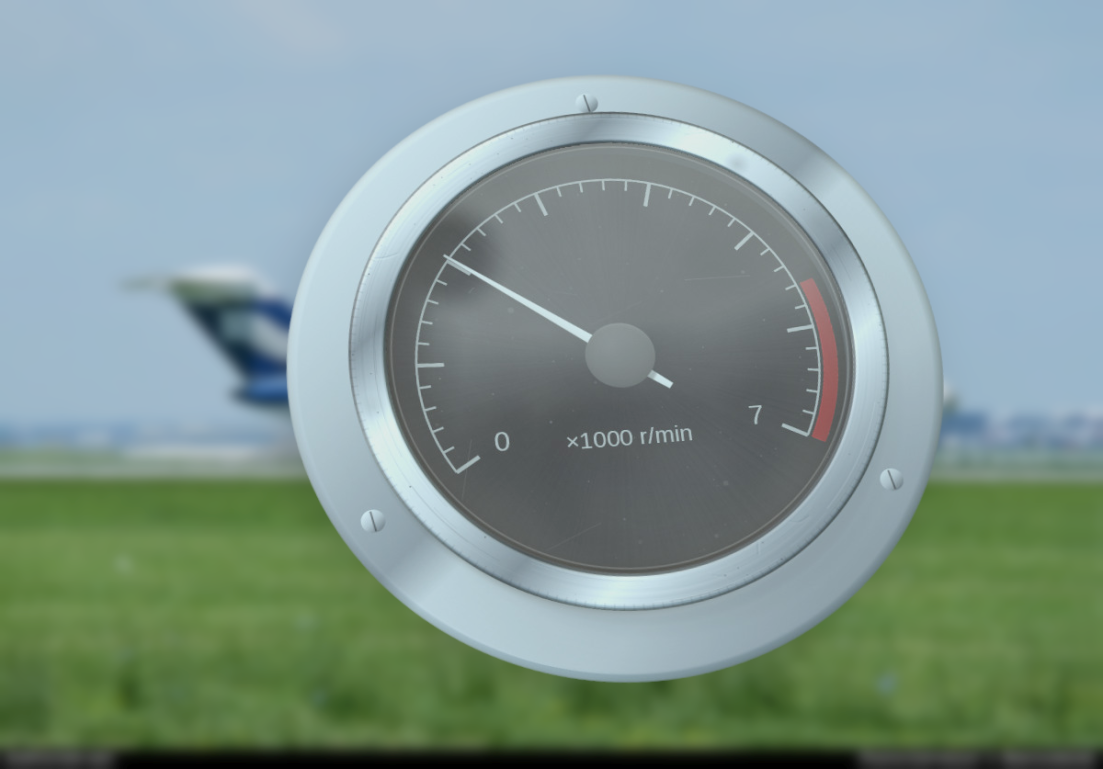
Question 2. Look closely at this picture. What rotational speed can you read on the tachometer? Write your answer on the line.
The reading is 2000 rpm
